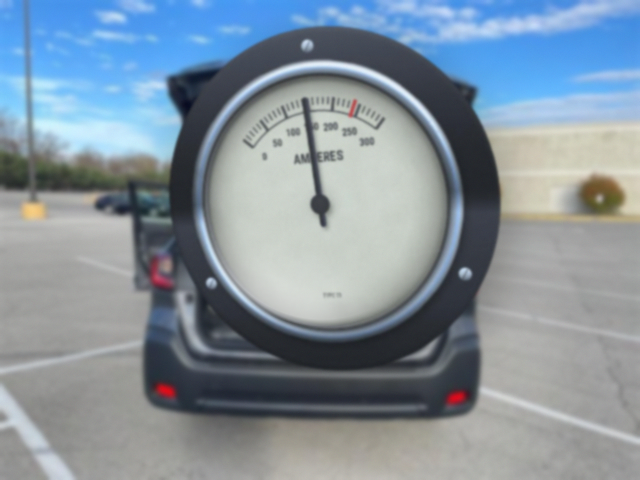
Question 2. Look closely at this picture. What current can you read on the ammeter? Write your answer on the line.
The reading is 150 A
